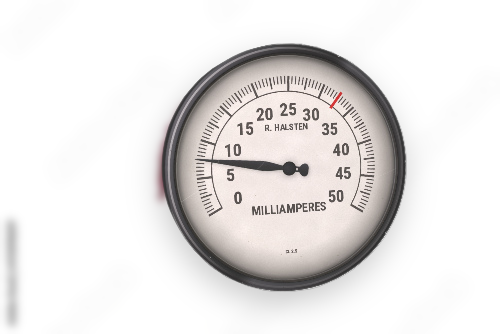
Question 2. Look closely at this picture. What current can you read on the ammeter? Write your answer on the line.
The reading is 7.5 mA
